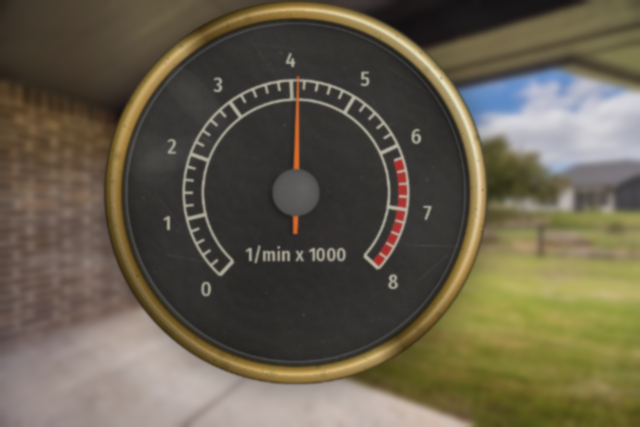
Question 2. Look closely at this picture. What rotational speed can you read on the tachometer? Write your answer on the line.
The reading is 4100 rpm
